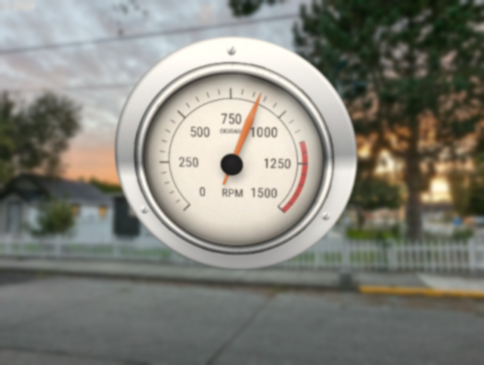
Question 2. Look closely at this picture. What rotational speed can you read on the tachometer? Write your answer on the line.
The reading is 875 rpm
